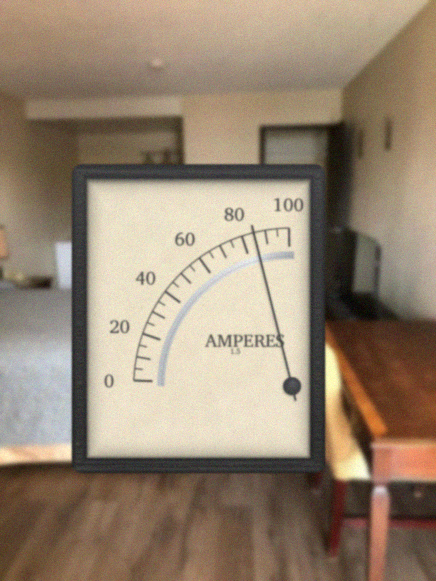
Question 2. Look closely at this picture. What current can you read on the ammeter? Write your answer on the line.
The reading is 85 A
